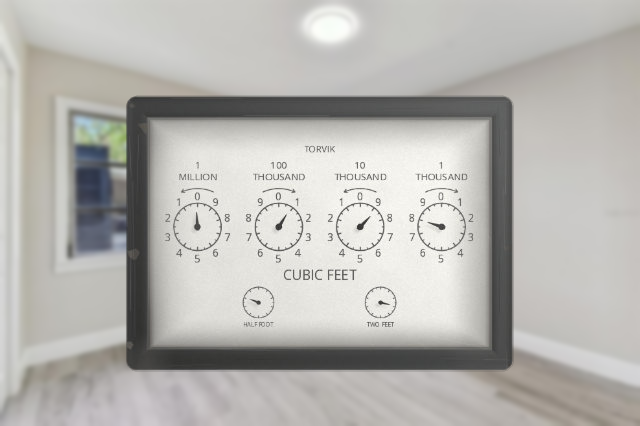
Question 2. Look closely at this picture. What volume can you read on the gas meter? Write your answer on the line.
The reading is 8800 ft³
